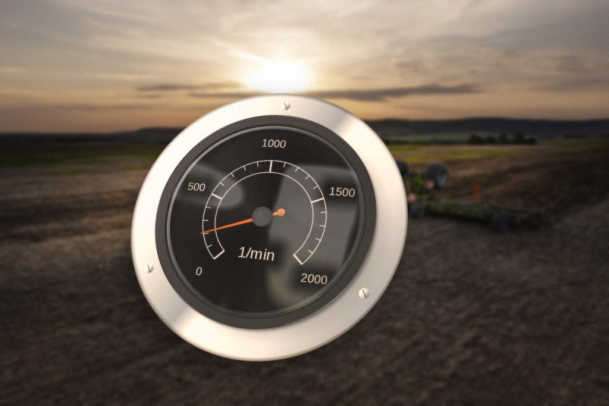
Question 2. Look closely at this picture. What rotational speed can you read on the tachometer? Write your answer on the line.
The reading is 200 rpm
